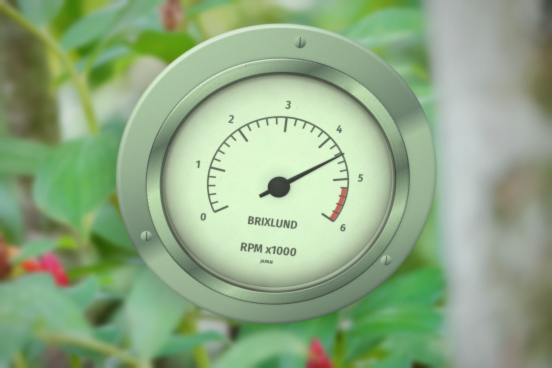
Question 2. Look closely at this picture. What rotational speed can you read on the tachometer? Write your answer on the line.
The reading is 4400 rpm
